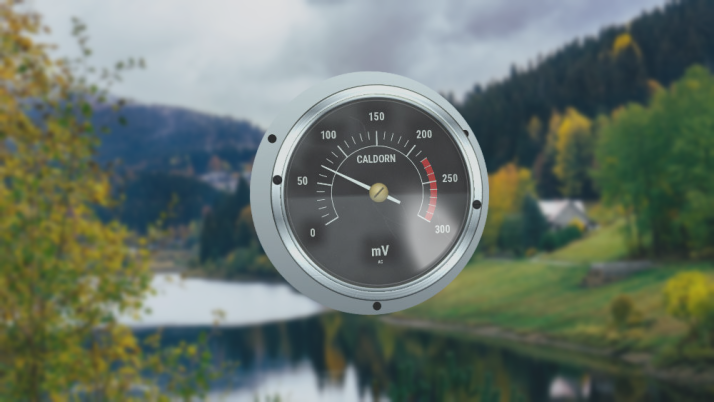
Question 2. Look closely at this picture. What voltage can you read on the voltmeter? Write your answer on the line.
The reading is 70 mV
